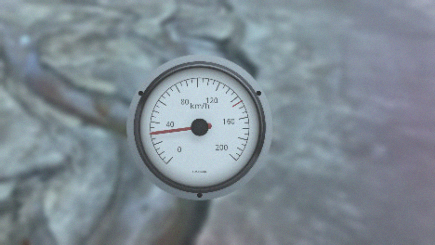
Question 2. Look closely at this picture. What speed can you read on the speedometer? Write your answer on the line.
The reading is 30 km/h
